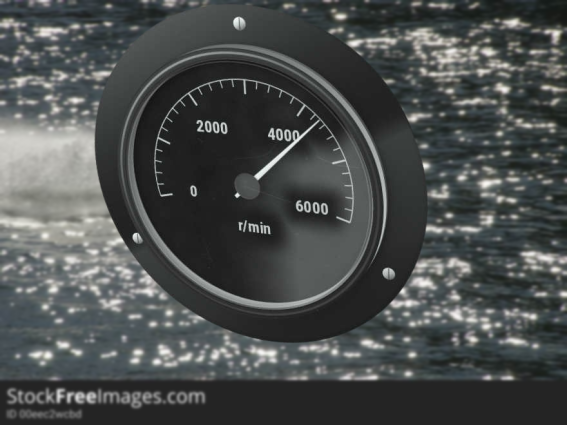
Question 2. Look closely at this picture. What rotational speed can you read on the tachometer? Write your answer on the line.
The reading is 4300 rpm
